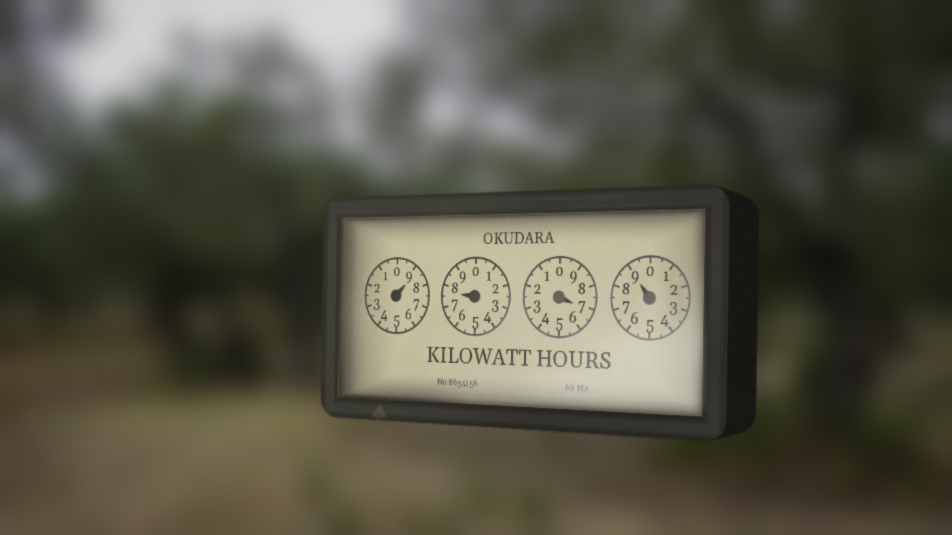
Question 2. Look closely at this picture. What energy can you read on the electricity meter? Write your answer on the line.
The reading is 8769 kWh
